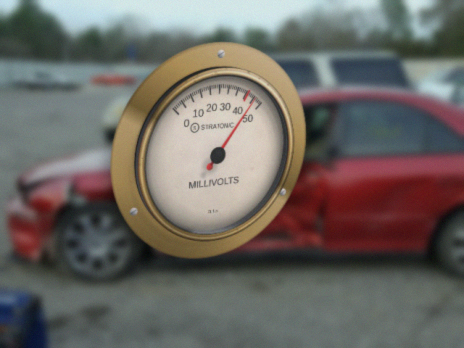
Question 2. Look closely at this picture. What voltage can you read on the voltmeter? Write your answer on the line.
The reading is 45 mV
